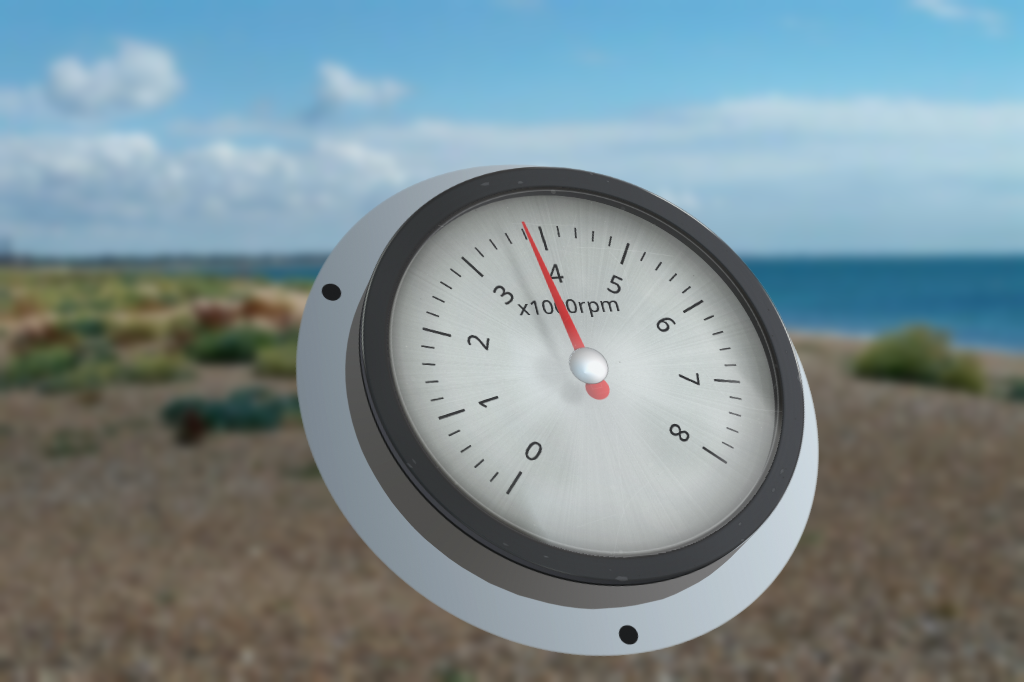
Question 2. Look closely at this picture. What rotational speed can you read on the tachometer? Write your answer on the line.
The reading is 3800 rpm
